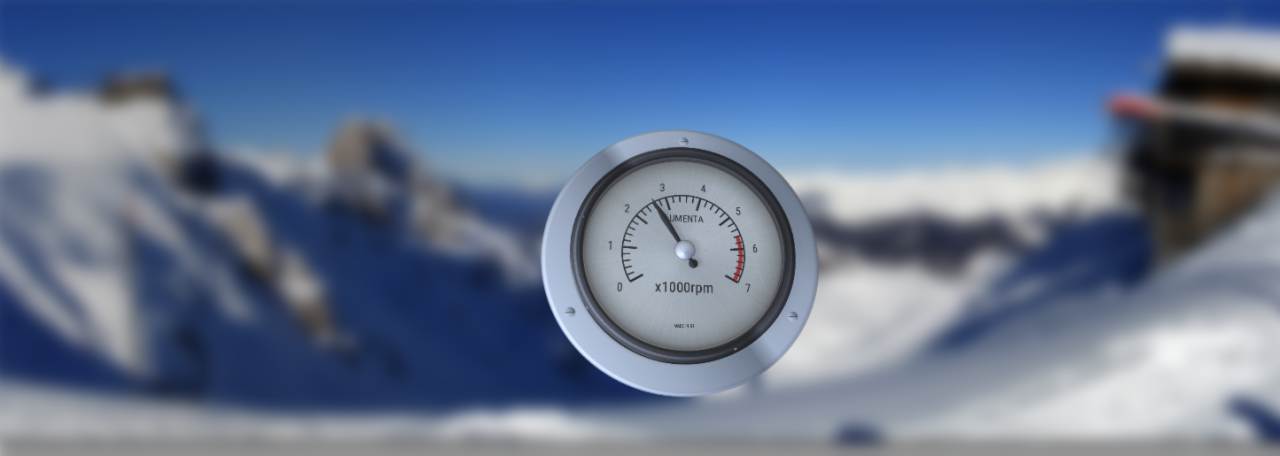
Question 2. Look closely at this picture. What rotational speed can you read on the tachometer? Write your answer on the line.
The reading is 2600 rpm
